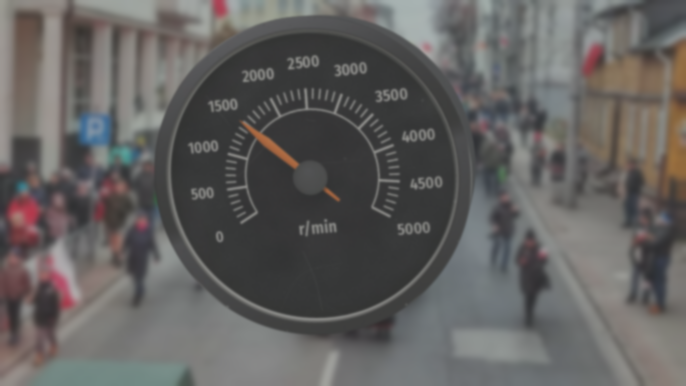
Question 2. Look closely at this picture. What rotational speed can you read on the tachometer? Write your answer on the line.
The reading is 1500 rpm
